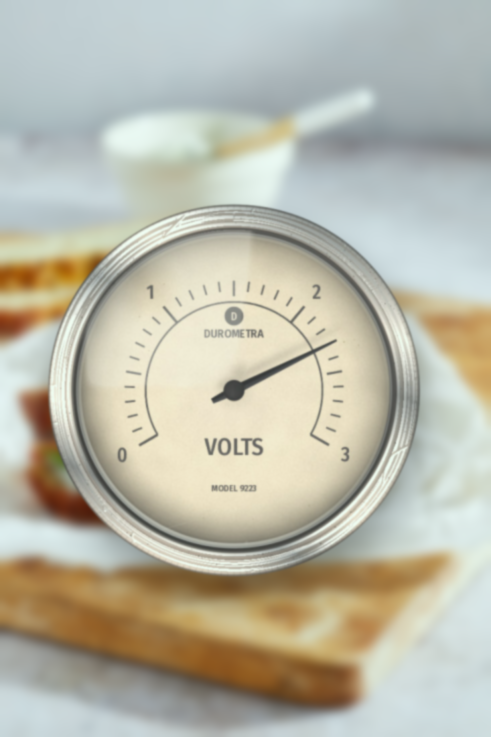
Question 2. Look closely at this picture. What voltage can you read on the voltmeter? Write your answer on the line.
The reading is 2.3 V
